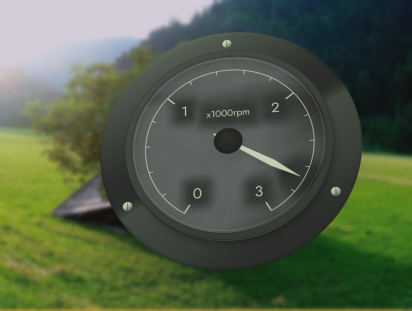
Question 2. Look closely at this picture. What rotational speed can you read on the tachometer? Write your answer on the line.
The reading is 2700 rpm
